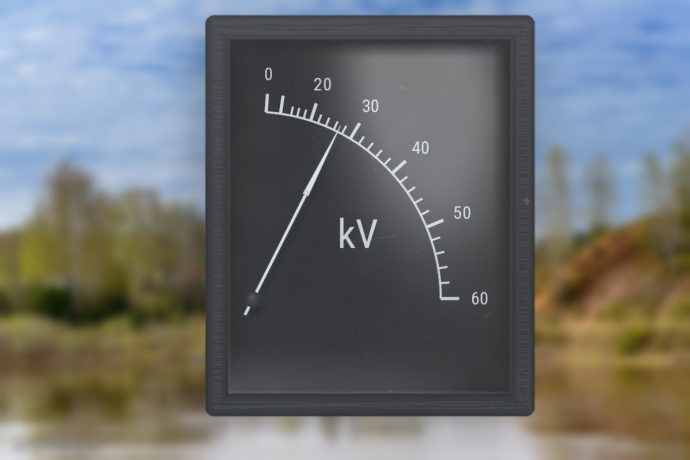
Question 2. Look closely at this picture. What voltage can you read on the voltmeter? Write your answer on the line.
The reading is 27 kV
